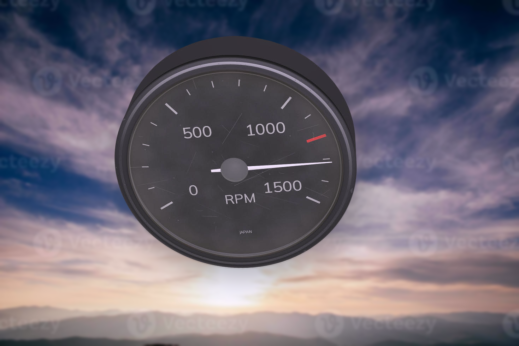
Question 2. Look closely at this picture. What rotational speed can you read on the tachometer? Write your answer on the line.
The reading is 1300 rpm
